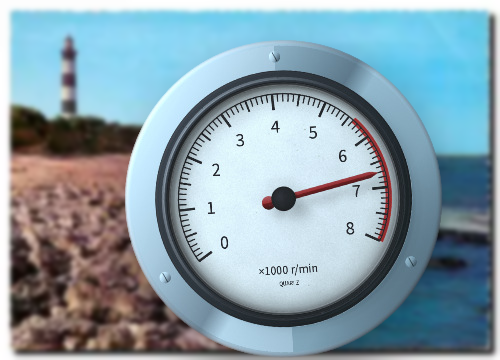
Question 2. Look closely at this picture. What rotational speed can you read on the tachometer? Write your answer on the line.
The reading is 6700 rpm
